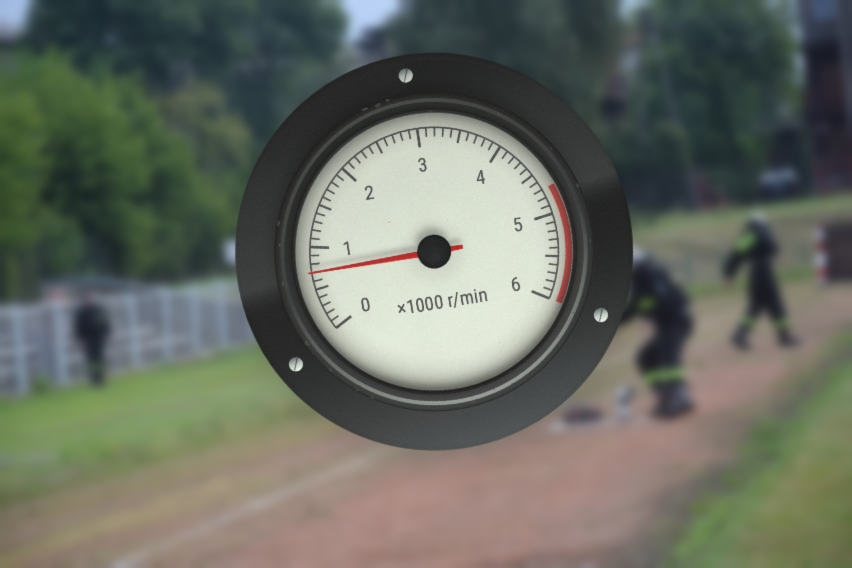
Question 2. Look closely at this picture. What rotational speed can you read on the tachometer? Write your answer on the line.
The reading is 700 rpm
